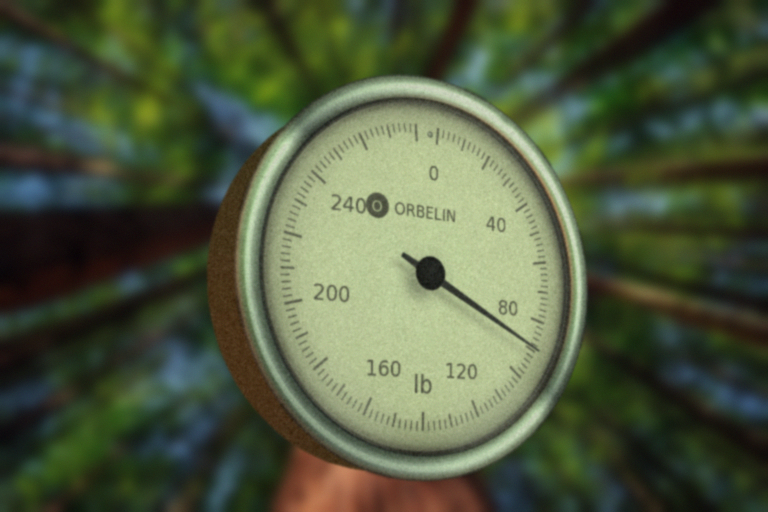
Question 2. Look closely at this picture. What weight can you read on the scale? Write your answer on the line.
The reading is 90 lb
